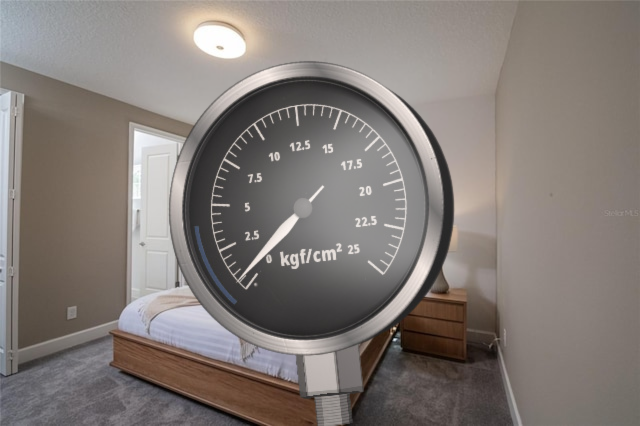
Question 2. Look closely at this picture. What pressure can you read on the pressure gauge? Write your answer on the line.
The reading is 0.5 kg/cm²
